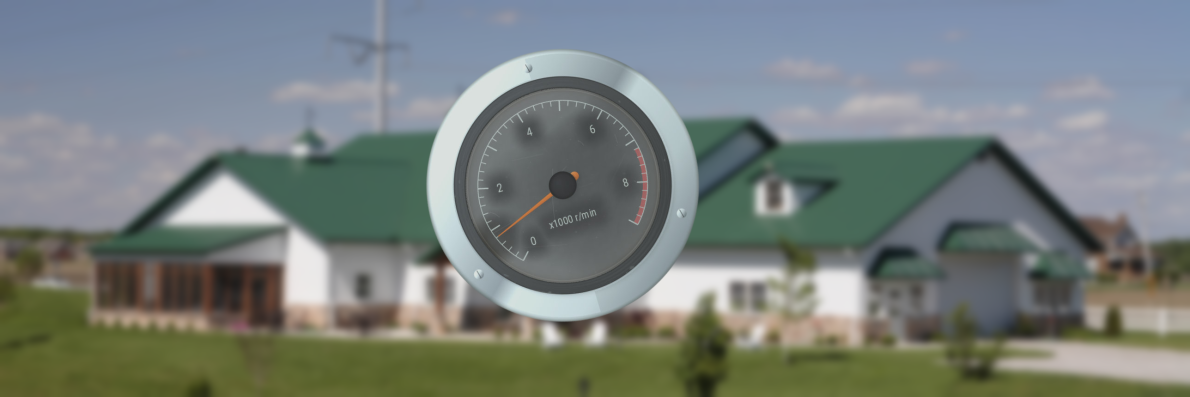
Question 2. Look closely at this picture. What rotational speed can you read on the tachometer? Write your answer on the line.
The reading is 800 rpm
